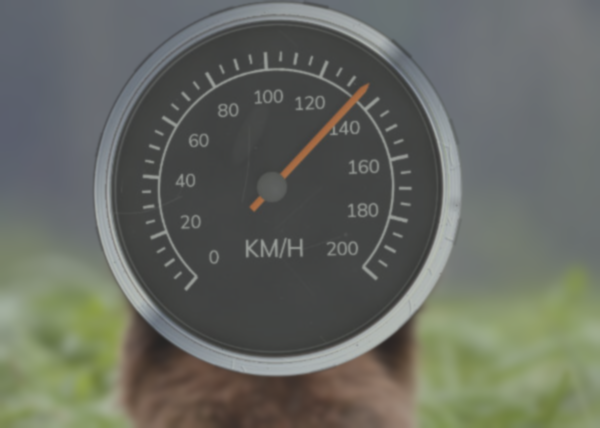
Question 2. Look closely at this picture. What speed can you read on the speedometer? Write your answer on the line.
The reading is 135 km/h
